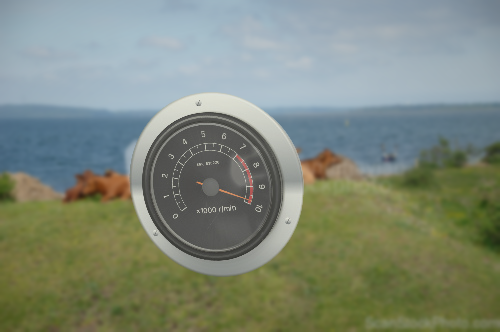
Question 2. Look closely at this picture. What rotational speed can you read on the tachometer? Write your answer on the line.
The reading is 9750 rpm
